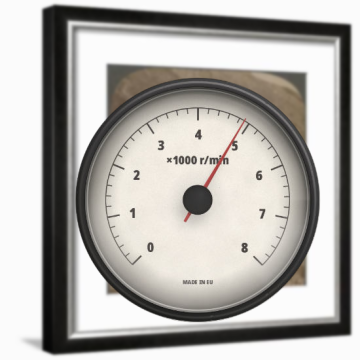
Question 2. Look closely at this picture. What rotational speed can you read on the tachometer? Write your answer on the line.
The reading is 4900 rpm
